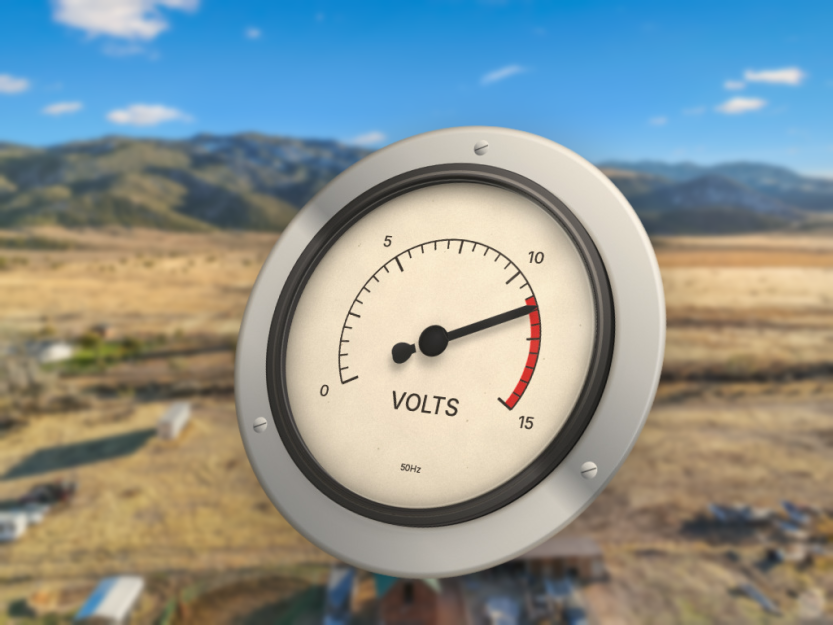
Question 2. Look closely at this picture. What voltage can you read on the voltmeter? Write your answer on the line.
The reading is 11.5 V
